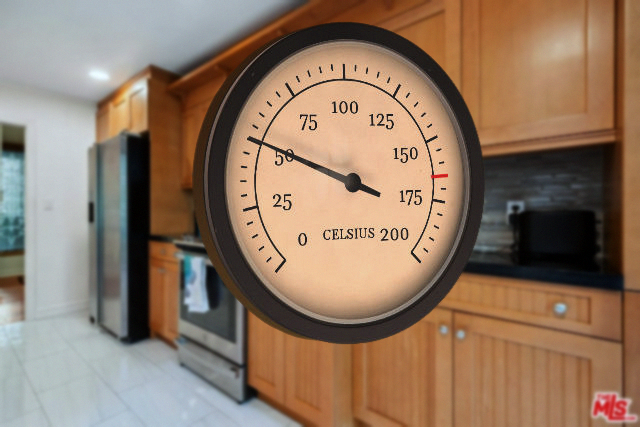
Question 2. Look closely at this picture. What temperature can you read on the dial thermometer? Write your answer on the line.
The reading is 50 °C
